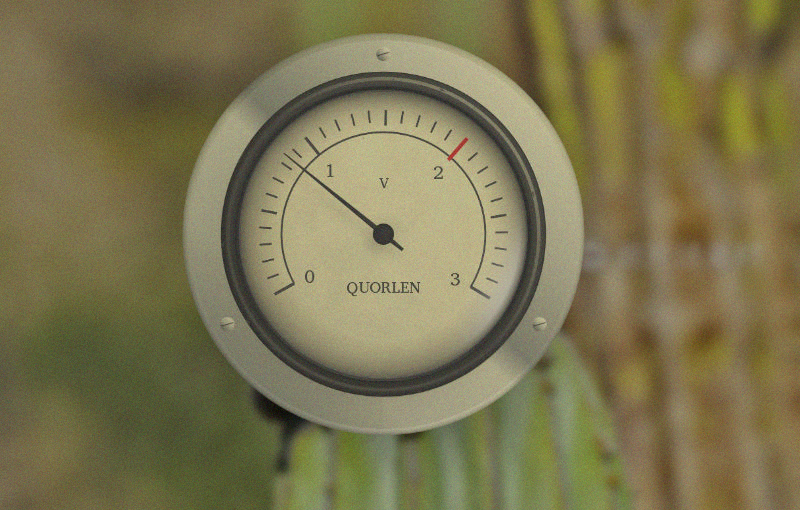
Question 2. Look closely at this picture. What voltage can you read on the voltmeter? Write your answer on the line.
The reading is 0.85 V
